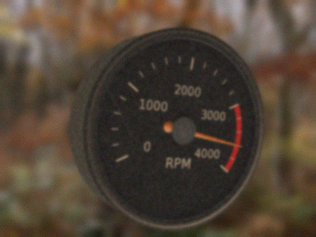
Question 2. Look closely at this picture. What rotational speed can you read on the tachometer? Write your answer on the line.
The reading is 3600 rpm
